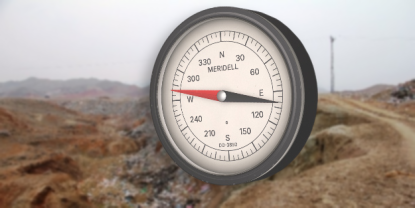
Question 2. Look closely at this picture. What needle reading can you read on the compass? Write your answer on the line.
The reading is 280 °
